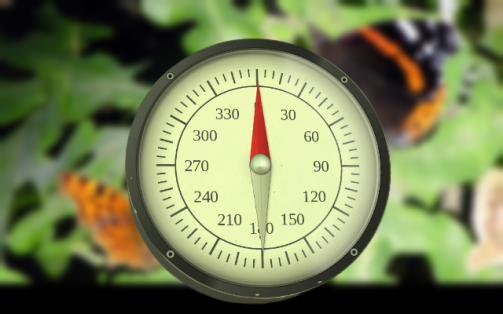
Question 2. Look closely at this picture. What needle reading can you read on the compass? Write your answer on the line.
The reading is 0 °
